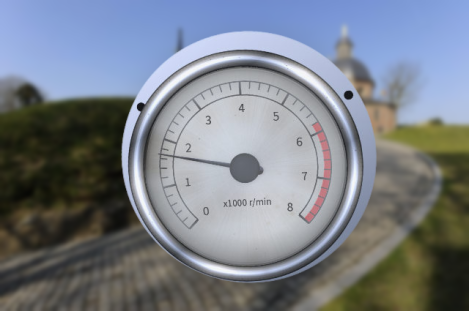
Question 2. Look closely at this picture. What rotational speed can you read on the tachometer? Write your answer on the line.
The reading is 1700 rpm
